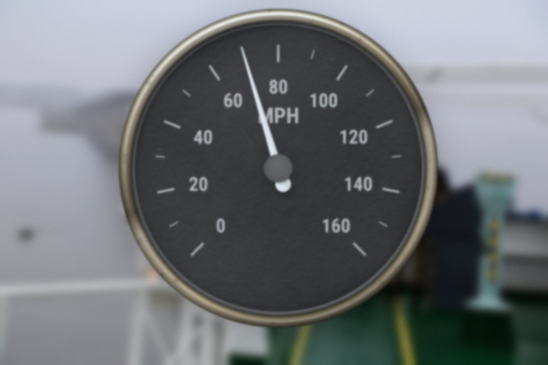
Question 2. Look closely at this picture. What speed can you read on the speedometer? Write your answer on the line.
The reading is 70 mph
